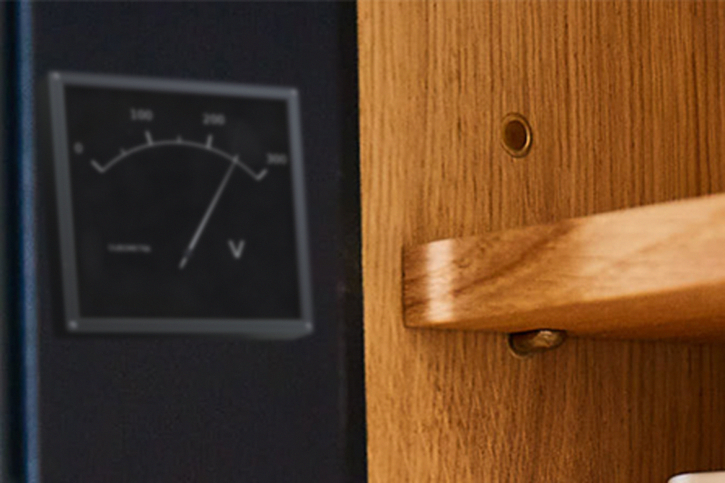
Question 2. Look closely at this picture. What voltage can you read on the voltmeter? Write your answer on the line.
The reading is 250 V
